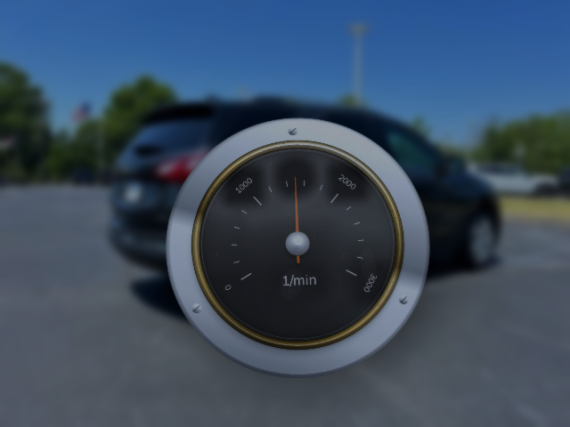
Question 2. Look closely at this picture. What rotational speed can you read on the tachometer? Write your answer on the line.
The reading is 1500 rpm
